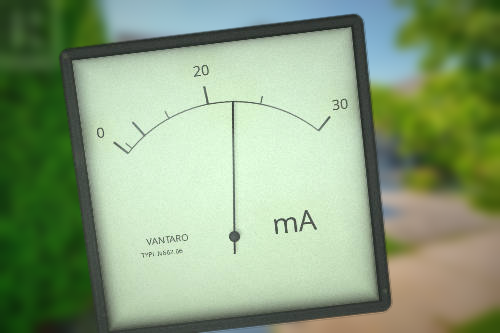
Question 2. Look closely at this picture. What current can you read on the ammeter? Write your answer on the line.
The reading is 22.5 mA
